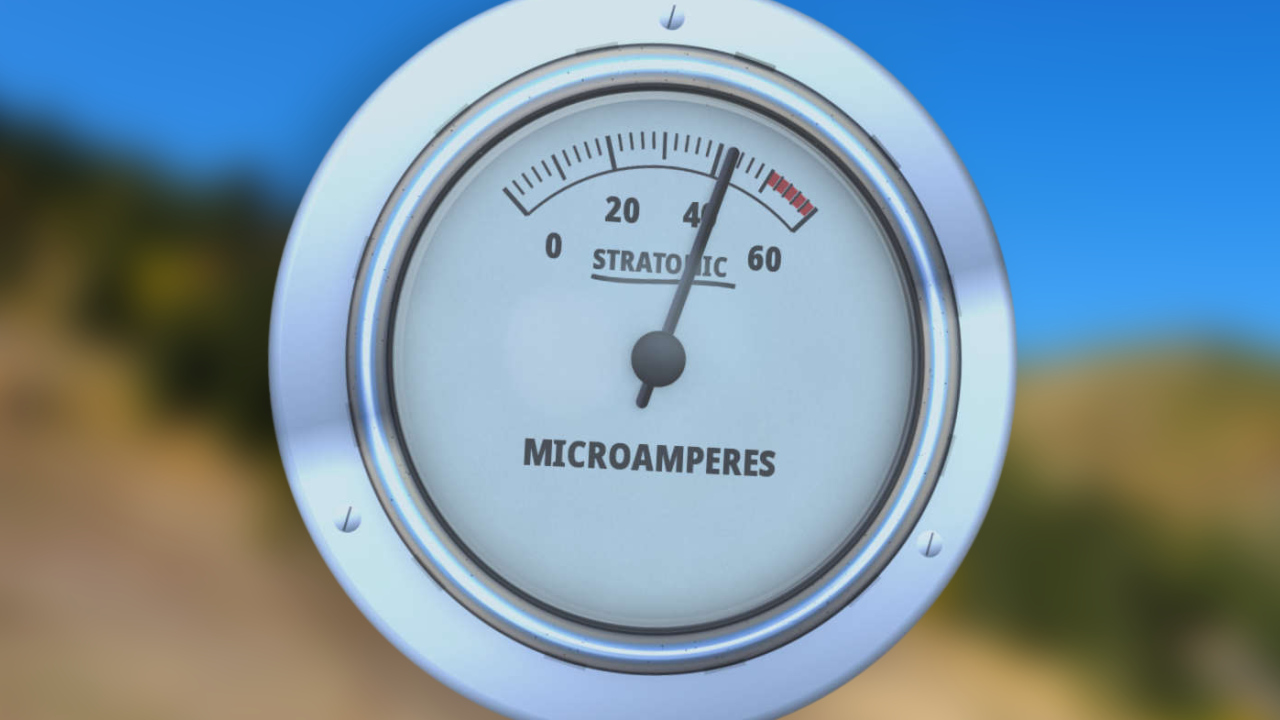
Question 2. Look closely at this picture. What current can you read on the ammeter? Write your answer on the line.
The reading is 42 µA
